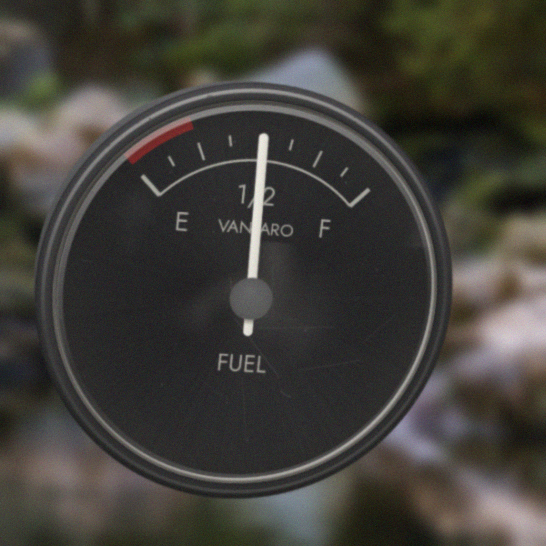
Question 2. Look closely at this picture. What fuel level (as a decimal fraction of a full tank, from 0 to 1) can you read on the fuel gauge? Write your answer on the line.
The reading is 0.5
